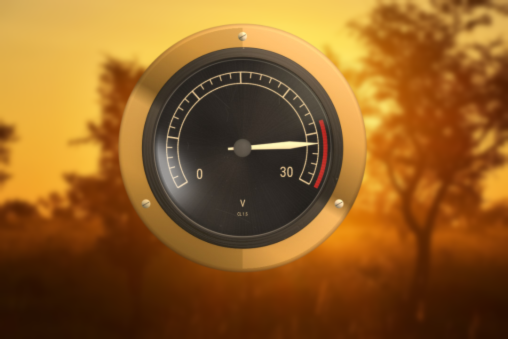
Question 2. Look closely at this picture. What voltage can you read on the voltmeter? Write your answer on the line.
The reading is 26 V
